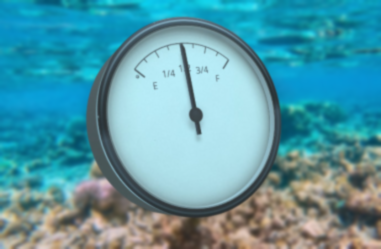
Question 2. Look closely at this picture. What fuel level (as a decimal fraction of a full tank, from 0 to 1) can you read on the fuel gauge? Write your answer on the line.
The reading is 0.5
